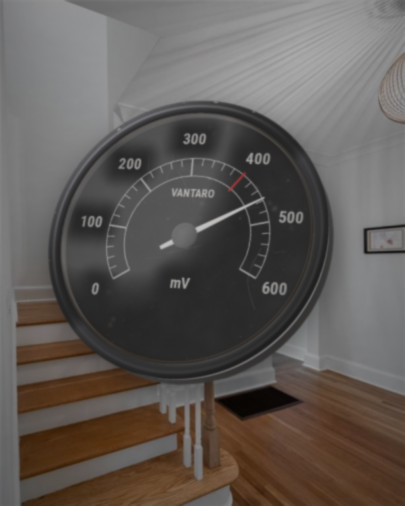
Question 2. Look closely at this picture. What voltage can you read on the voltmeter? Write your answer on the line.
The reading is 460 mV
